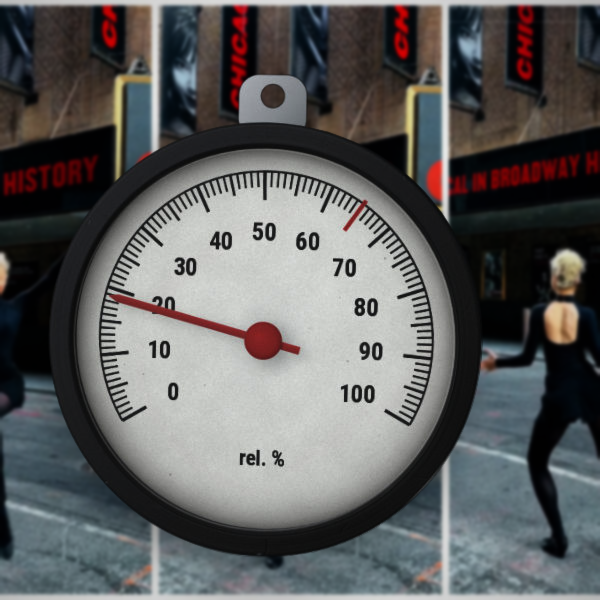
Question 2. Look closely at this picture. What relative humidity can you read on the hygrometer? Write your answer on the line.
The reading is 19 %
